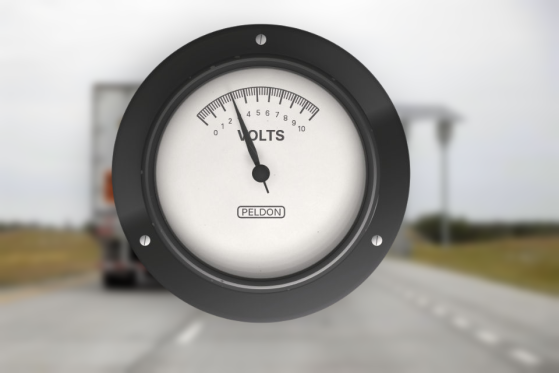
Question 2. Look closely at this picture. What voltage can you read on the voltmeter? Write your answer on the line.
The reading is 3 V
